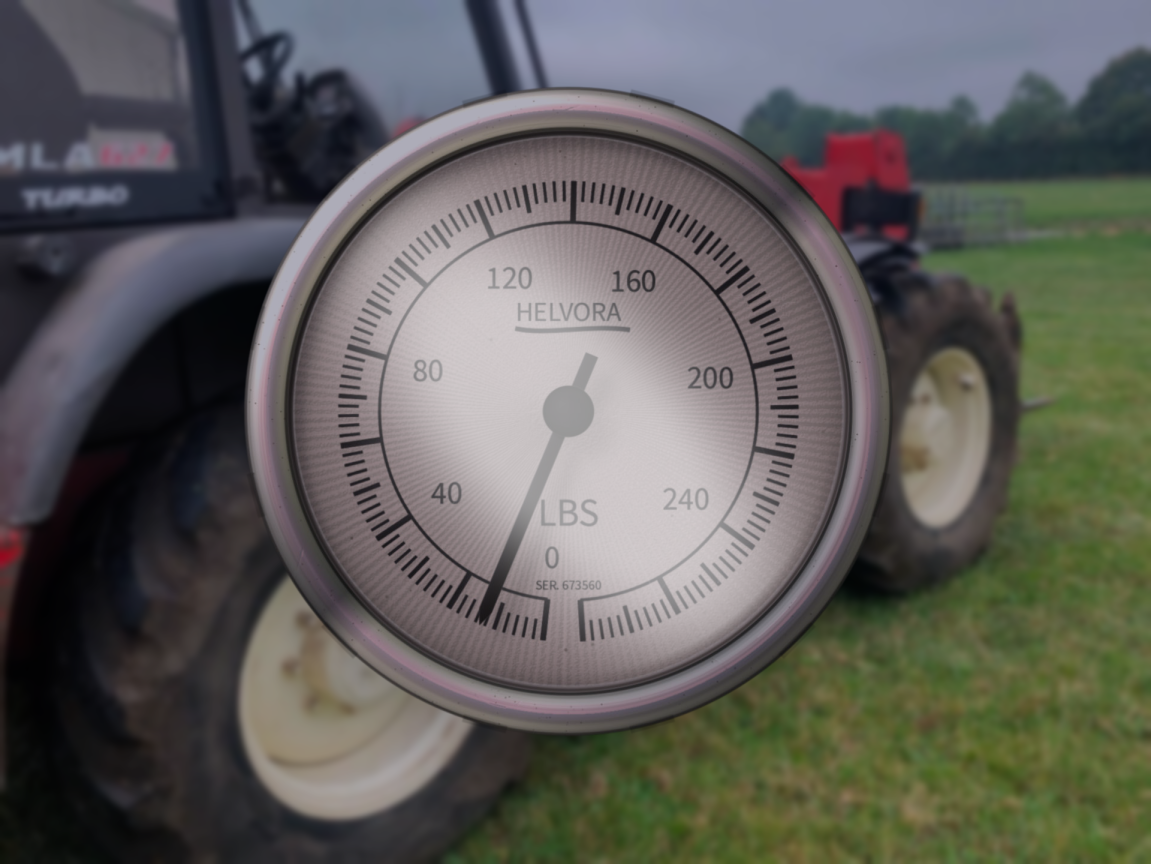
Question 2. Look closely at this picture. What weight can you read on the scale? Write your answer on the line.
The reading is 13 lb
